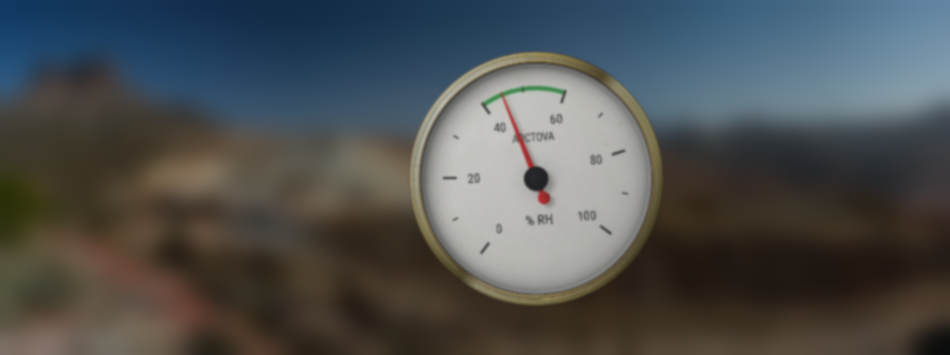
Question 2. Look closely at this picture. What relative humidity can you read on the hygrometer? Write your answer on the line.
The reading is 45 %
